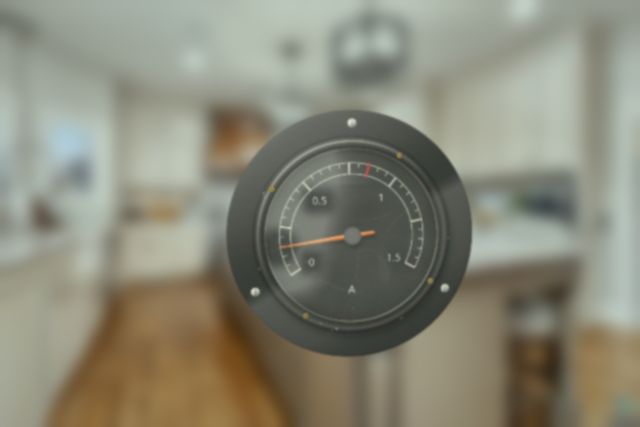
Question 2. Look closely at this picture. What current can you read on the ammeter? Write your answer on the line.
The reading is 0.15 A
